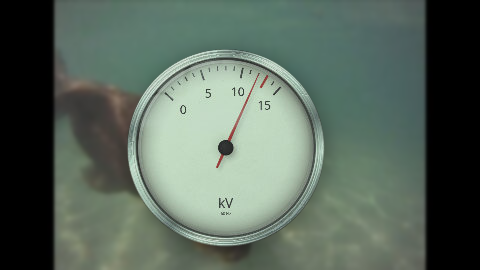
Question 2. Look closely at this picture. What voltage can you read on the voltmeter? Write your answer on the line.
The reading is 12 kV
